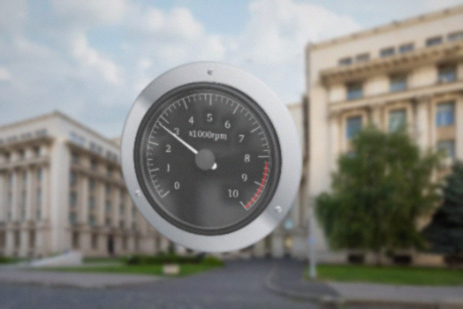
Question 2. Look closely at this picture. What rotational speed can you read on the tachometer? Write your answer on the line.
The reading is 2800 rpm
